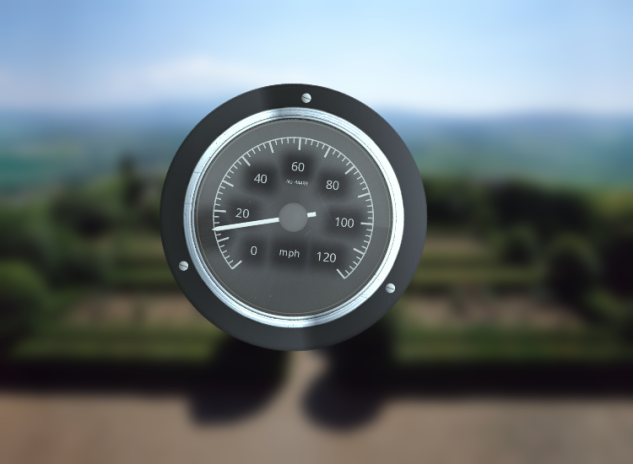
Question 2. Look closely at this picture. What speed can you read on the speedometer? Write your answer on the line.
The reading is 14 mph
